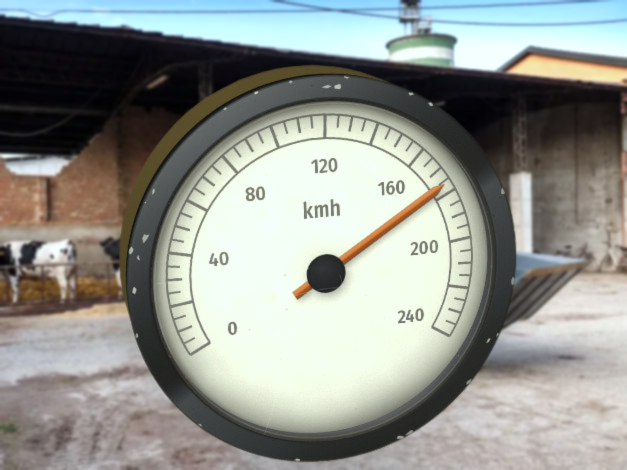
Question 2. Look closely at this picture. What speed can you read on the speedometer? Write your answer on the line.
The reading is 175 km/h
